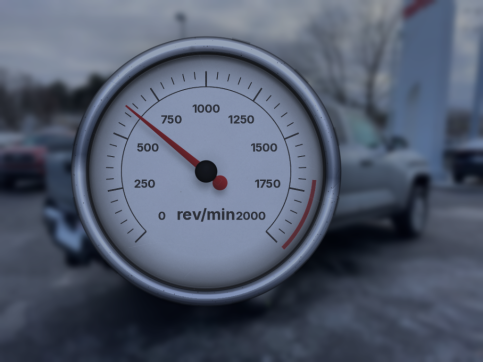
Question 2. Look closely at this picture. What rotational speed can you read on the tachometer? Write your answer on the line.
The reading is 625 rpm
